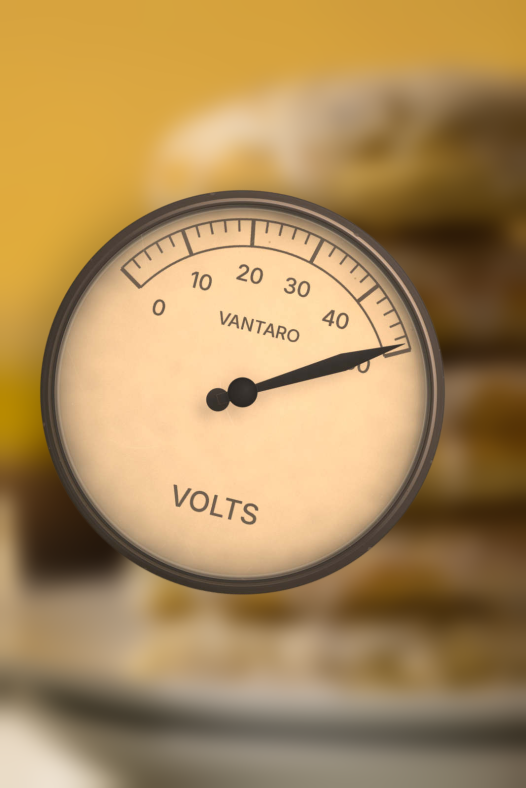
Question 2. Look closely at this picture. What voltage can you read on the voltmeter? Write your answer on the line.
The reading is 49 V
